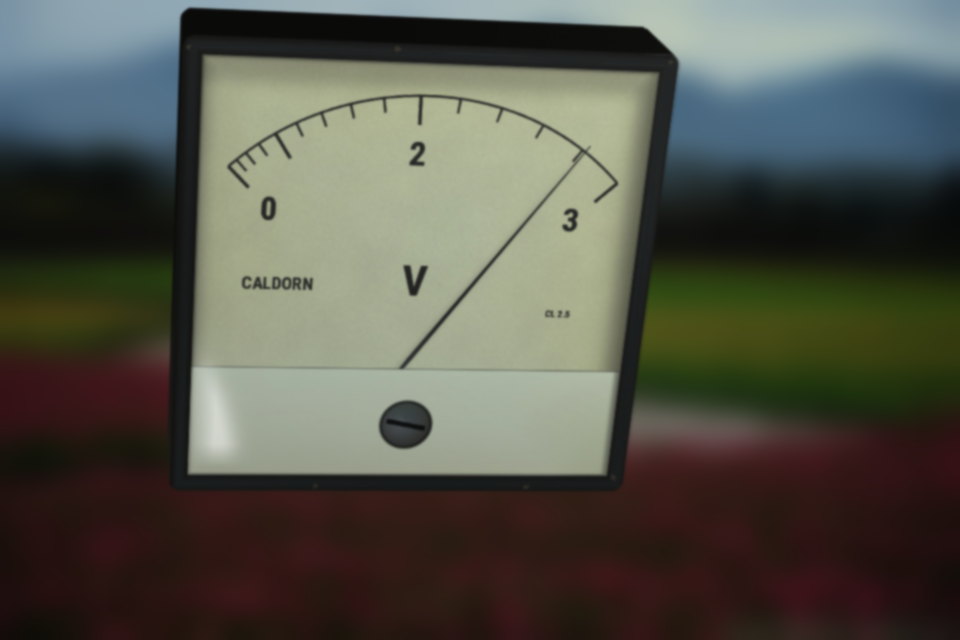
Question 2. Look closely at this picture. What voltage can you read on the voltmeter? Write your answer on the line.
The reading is 2.8 V
